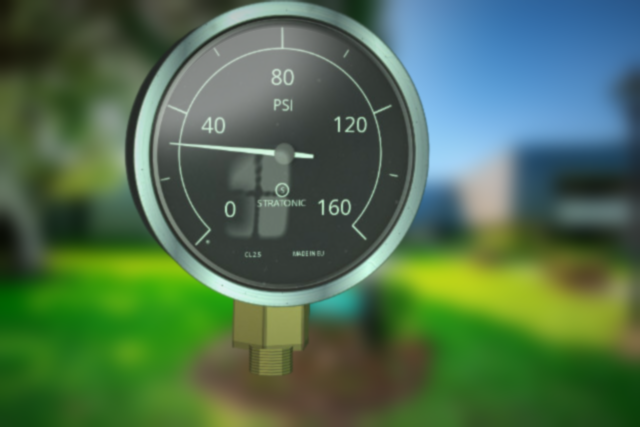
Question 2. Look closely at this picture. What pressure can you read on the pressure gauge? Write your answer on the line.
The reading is 30 psi
